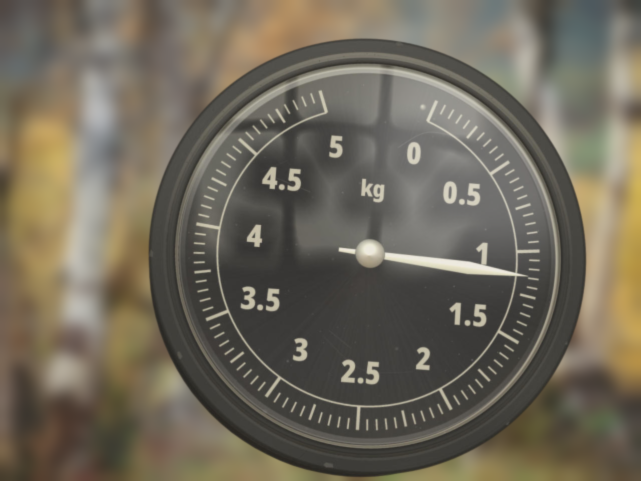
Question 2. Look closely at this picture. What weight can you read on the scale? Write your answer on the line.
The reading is 1.15 kg
